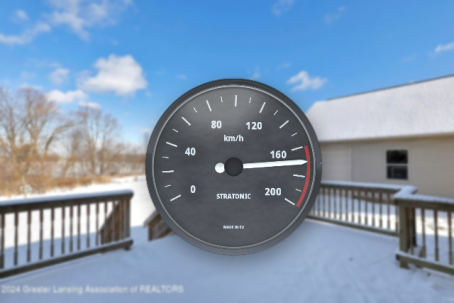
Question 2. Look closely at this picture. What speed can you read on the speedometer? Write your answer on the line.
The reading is 170 km/h
